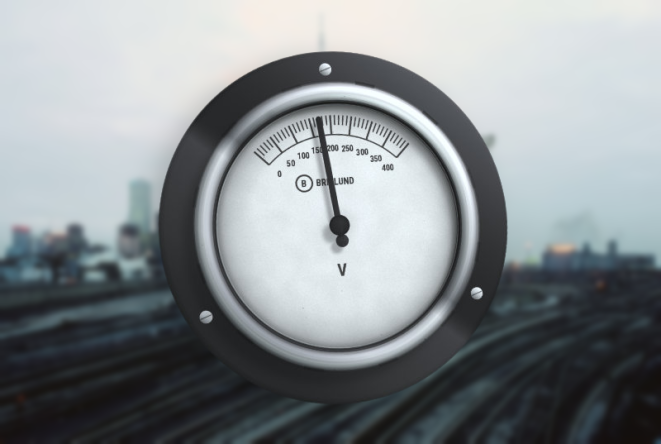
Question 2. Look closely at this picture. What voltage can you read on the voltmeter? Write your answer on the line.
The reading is 170 V
